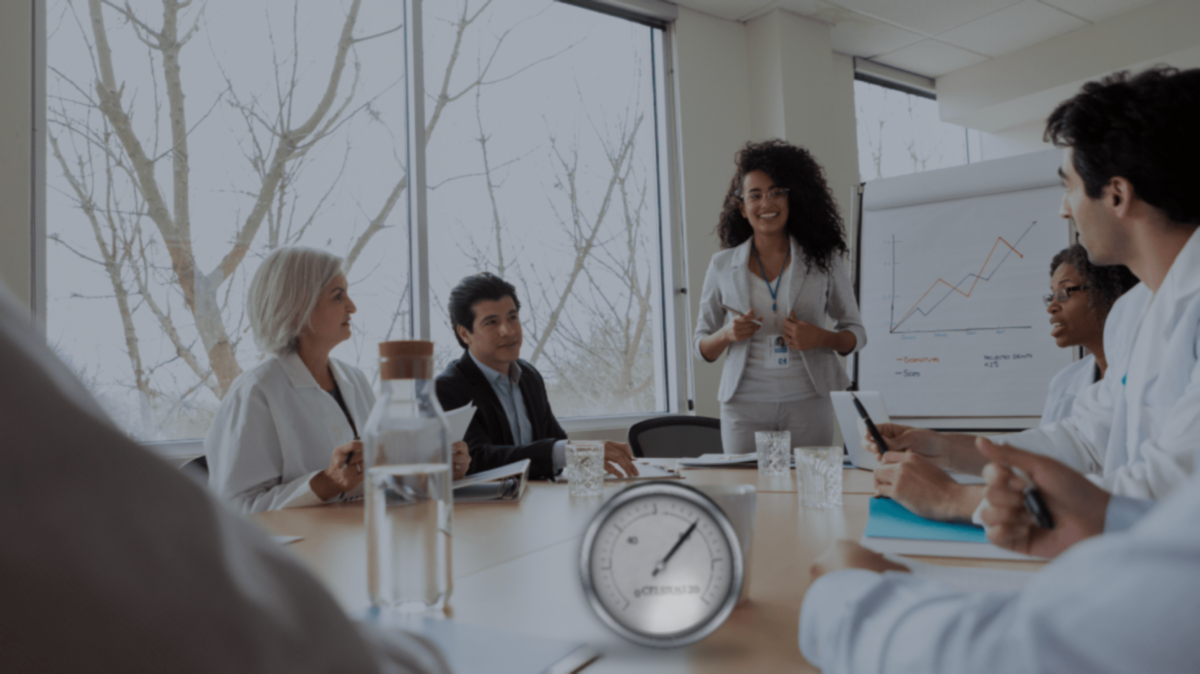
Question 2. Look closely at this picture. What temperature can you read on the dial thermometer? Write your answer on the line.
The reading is 80 °C
